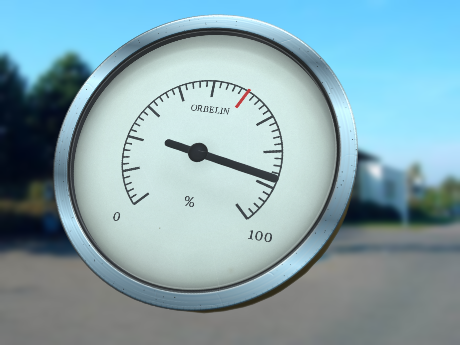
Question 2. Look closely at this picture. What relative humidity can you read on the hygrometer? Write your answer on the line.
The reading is 88 %
